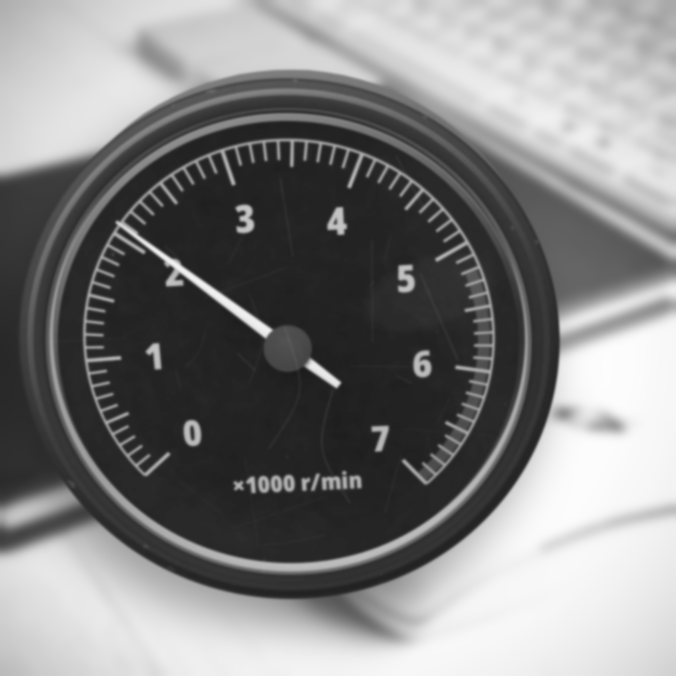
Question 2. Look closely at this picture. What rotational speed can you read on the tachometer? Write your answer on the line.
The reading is 2100 rpm
